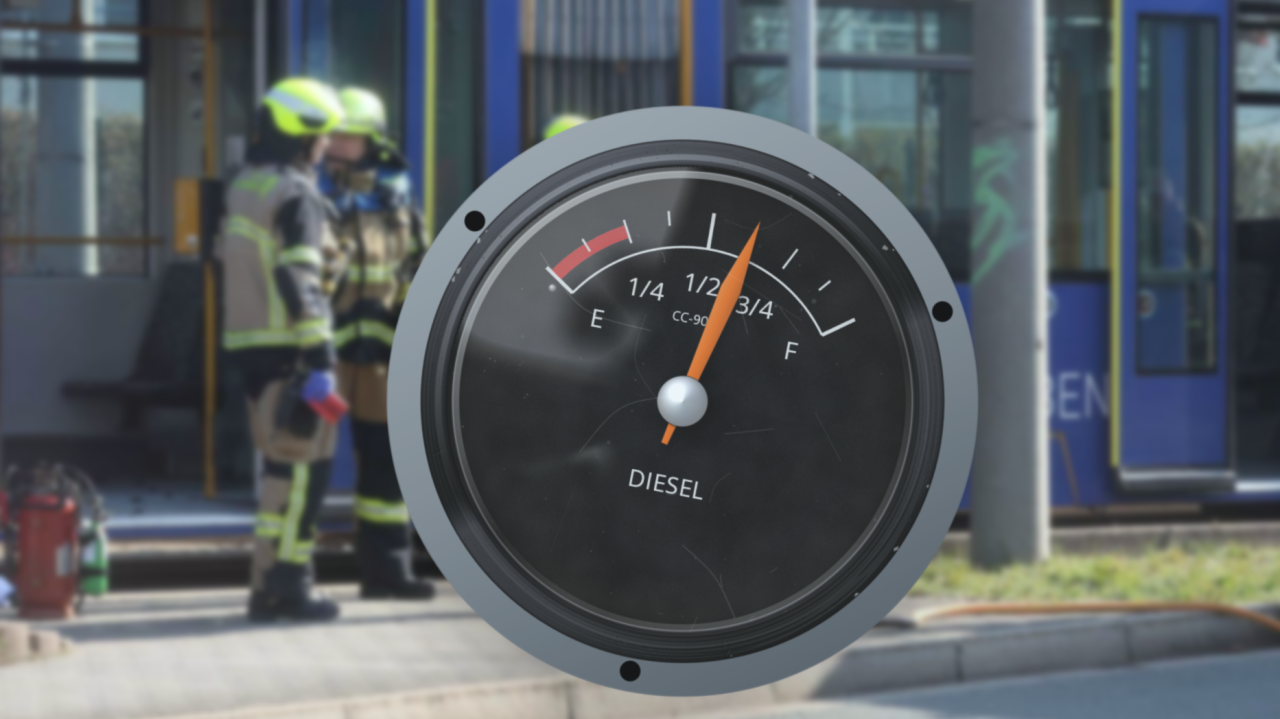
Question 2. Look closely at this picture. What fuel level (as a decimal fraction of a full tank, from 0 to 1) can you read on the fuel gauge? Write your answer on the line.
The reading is 0.625
